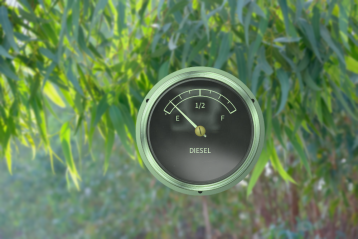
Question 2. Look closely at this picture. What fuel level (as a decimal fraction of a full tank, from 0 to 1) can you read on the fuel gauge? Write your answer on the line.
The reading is 0.125
